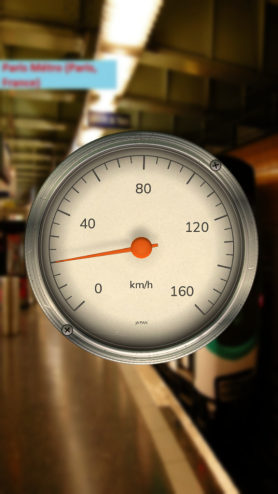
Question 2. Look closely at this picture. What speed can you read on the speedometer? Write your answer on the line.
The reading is 20 km/h
